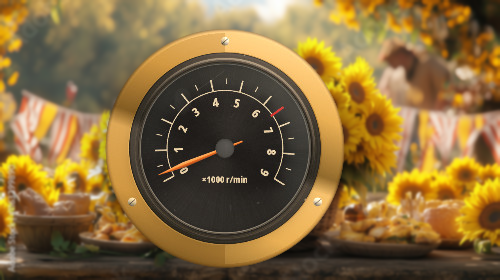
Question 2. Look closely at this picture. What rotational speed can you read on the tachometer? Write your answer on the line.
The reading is 250 rpm
